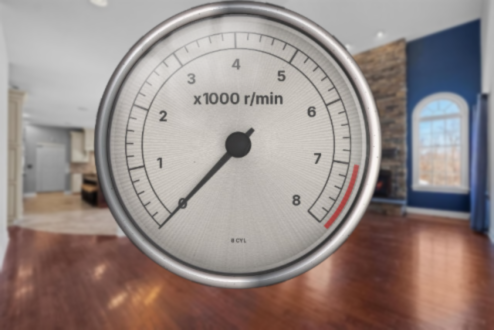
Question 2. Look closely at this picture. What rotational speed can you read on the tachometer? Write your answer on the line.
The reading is 0 rpm
